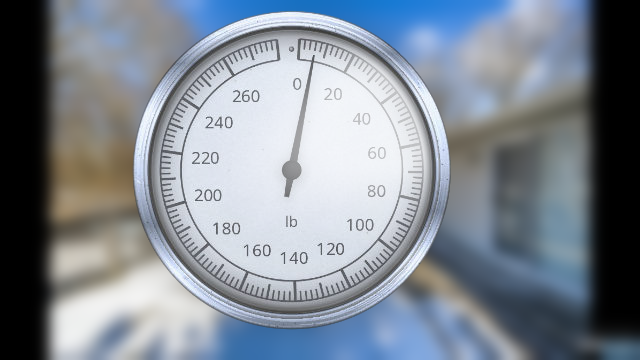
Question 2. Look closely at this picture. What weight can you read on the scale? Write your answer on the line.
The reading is 6 lb
